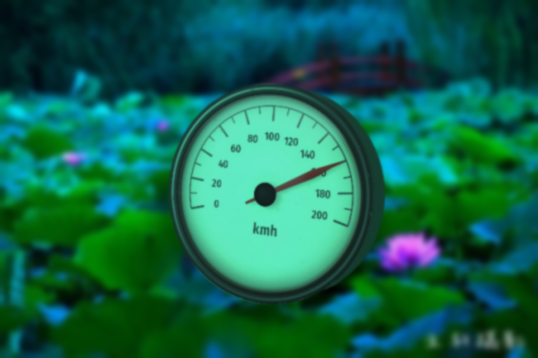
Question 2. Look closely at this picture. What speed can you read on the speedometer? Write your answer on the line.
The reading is 160 km/h
